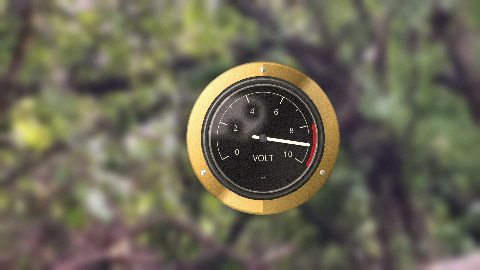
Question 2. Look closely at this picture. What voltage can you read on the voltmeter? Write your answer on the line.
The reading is 9 V
